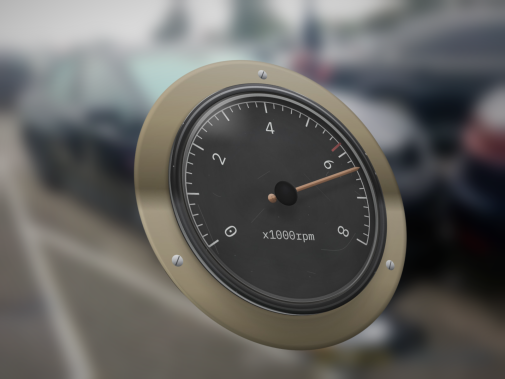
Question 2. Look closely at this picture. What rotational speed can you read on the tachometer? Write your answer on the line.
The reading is 6400 rpm
